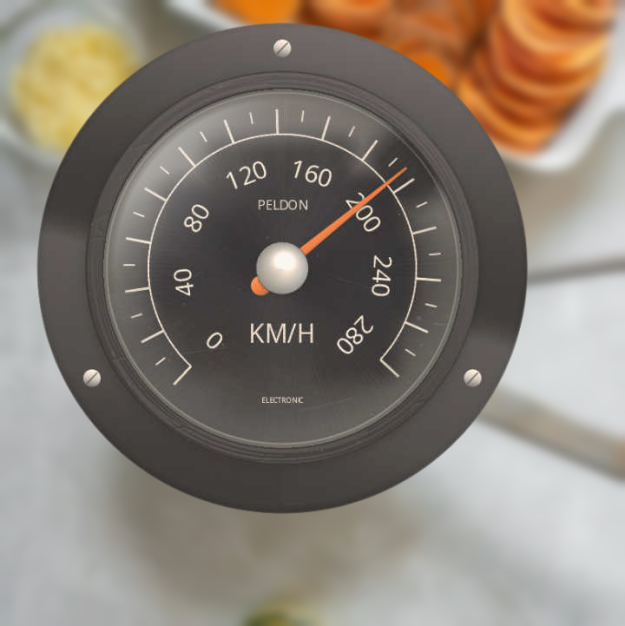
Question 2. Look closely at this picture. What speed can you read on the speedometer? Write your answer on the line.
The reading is 195 km/h
